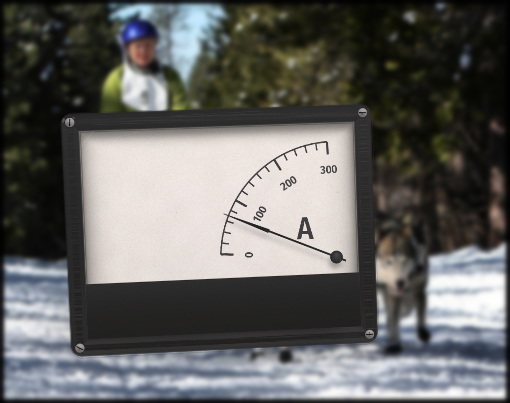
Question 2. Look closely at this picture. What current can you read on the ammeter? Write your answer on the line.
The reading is 70 A
